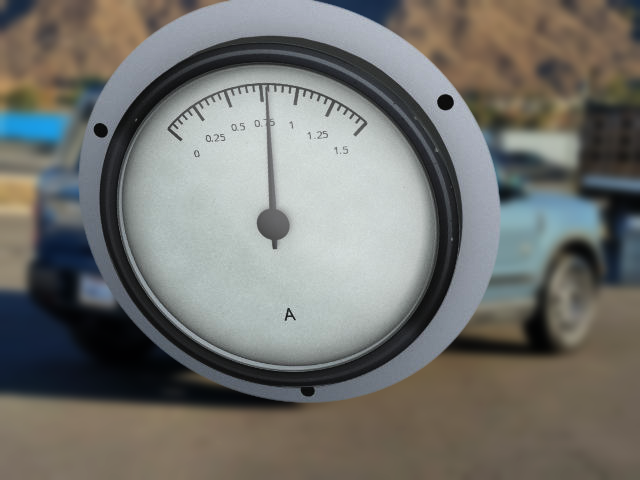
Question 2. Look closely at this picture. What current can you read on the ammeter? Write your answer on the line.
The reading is 0.8 A
